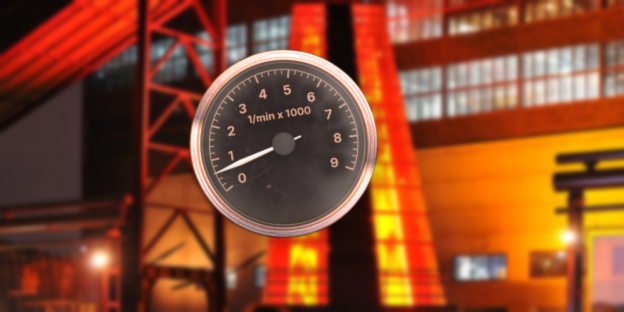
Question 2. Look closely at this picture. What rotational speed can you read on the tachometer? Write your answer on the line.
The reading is 600 rpm
